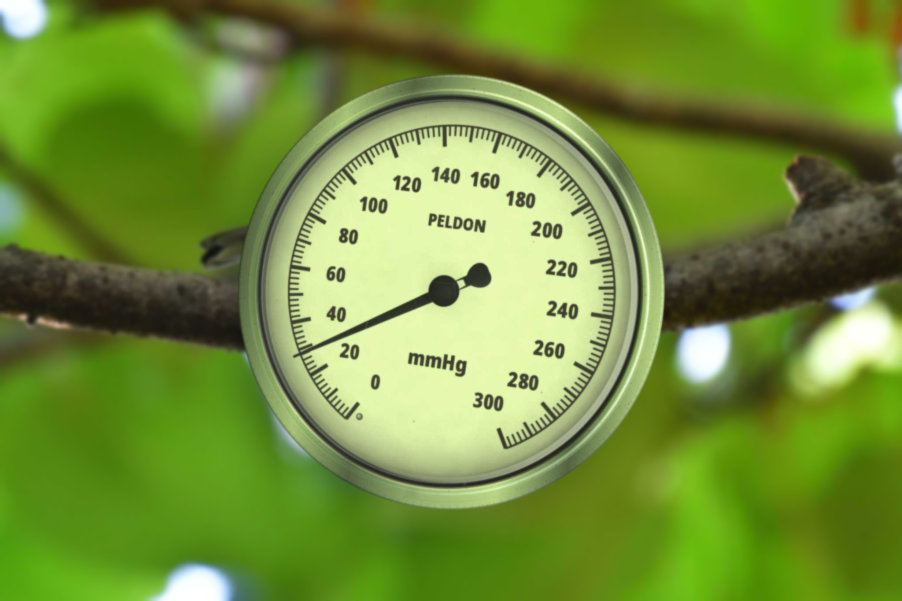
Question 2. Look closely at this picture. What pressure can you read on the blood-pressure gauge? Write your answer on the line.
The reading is 28 mmHg
